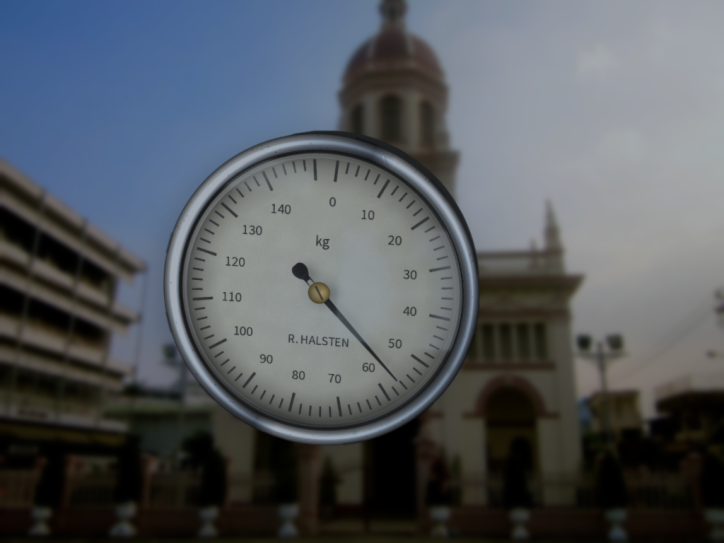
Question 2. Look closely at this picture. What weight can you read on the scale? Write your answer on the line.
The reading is 56 kg
